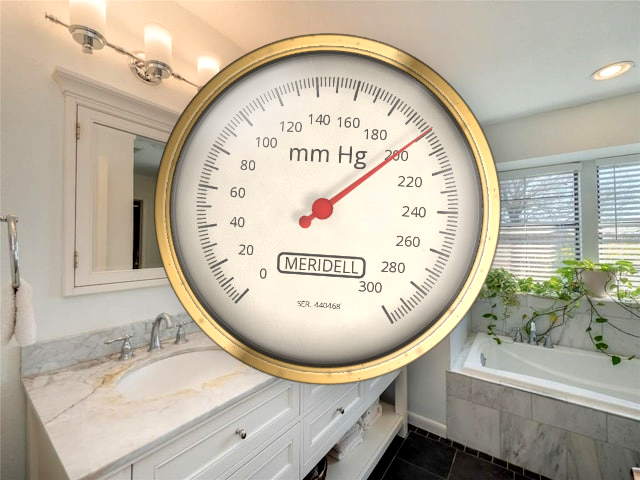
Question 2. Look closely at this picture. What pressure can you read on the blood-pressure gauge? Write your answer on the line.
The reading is 200 mmHg
